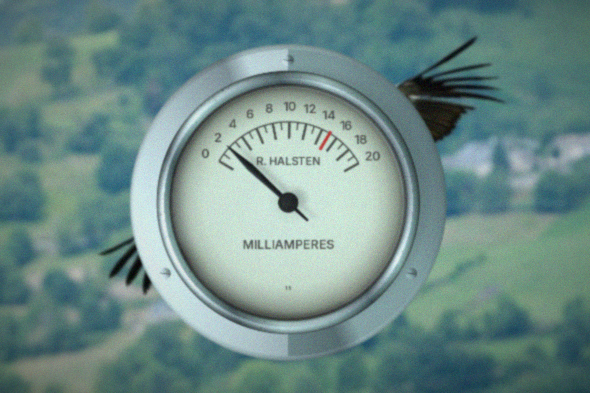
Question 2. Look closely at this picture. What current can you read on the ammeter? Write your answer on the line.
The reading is 2 mA
